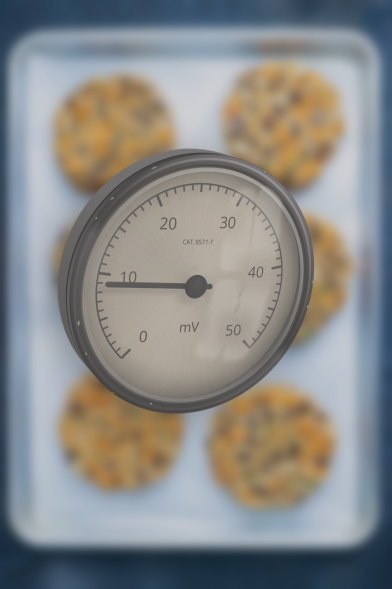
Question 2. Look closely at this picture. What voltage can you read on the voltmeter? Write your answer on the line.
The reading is 9 mV
